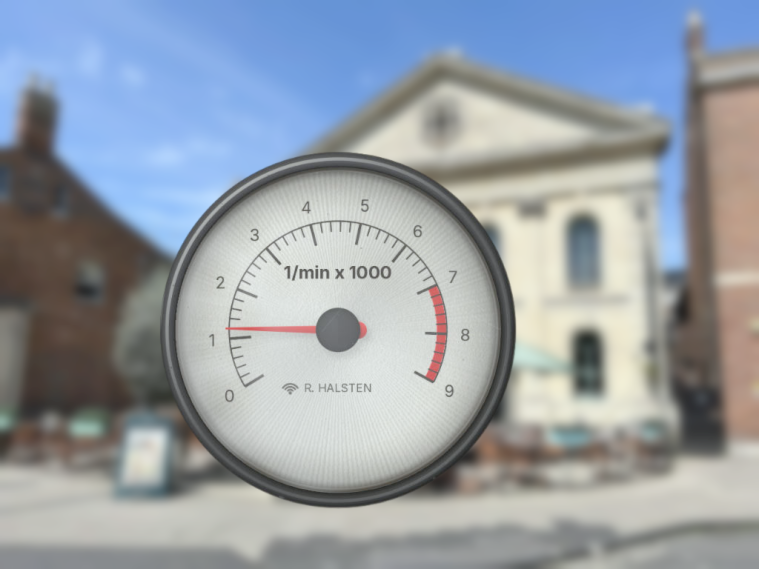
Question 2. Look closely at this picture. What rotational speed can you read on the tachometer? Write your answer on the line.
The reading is 1200 rpm
